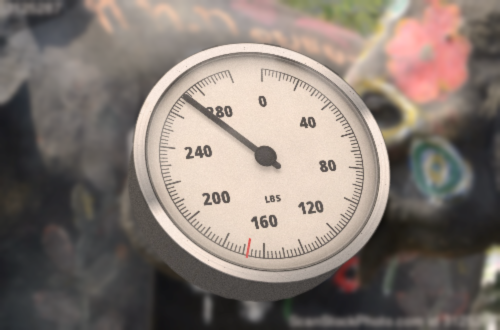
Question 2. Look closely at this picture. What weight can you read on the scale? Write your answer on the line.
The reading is 270 lb
